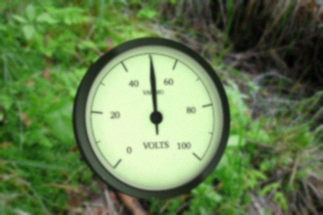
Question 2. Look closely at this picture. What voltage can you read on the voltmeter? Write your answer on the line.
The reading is 50 V
